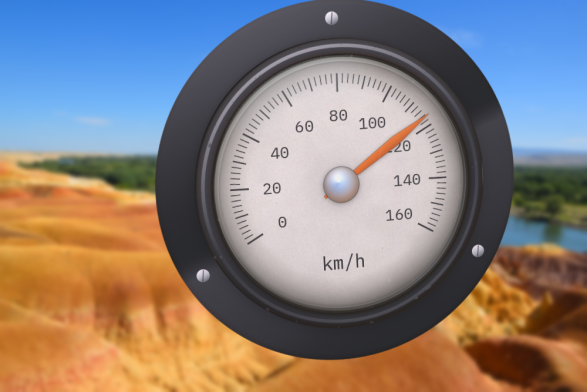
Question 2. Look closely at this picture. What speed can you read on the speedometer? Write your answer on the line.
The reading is 116 km/h
